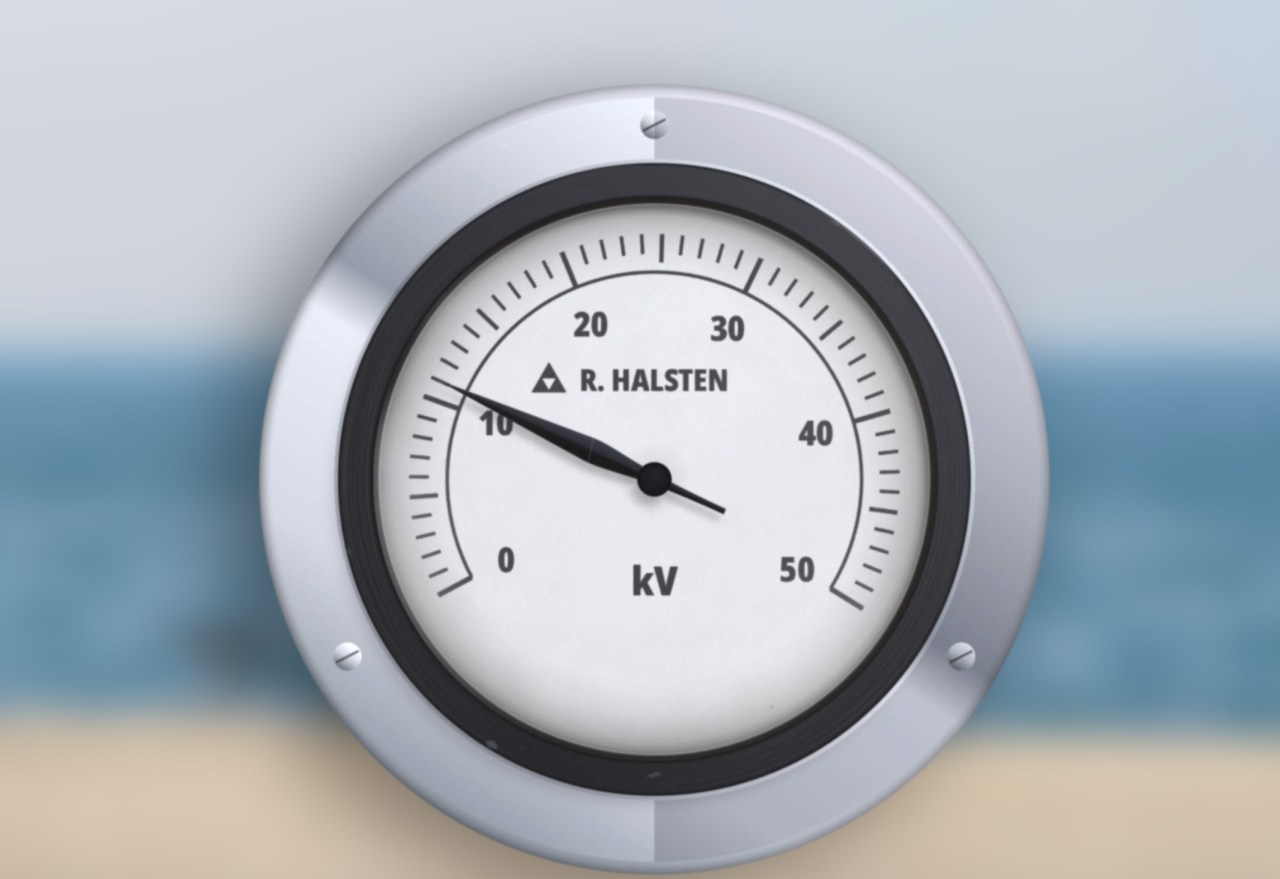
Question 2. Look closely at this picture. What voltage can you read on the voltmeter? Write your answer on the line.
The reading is 11 kV
